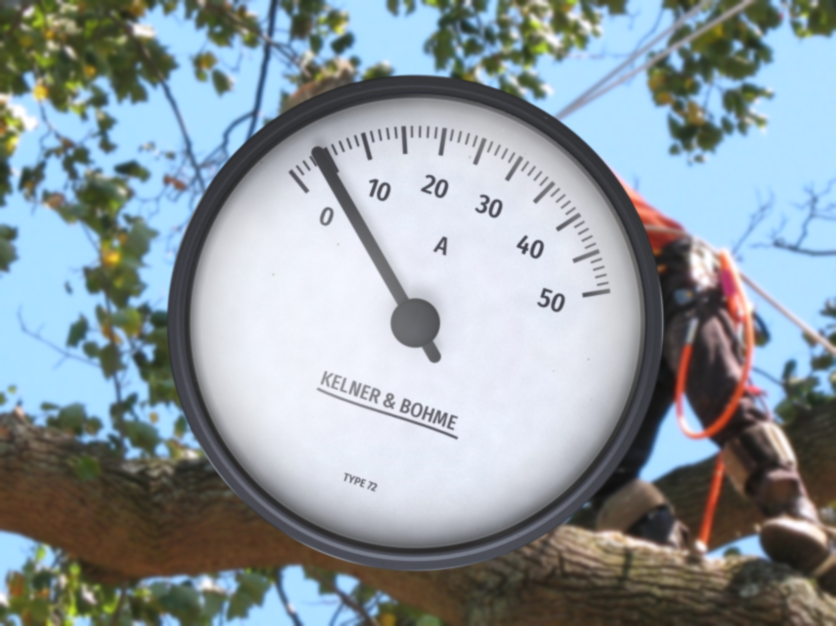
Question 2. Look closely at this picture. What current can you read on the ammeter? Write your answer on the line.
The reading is 4 A
